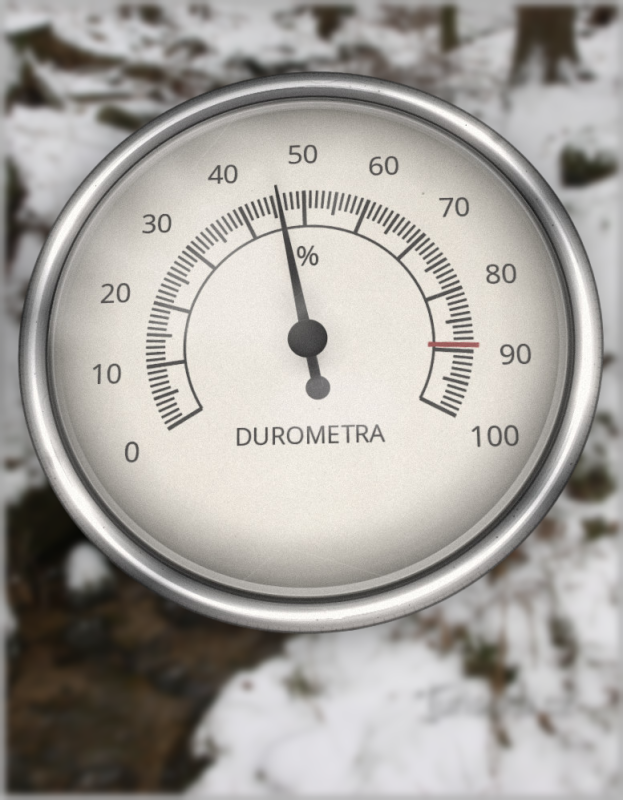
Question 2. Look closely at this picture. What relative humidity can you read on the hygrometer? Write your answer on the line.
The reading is 46 %
